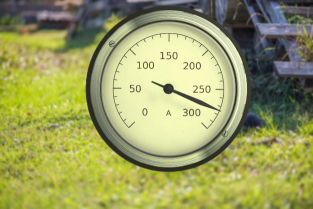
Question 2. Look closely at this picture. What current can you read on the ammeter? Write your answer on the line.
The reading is 275 A
